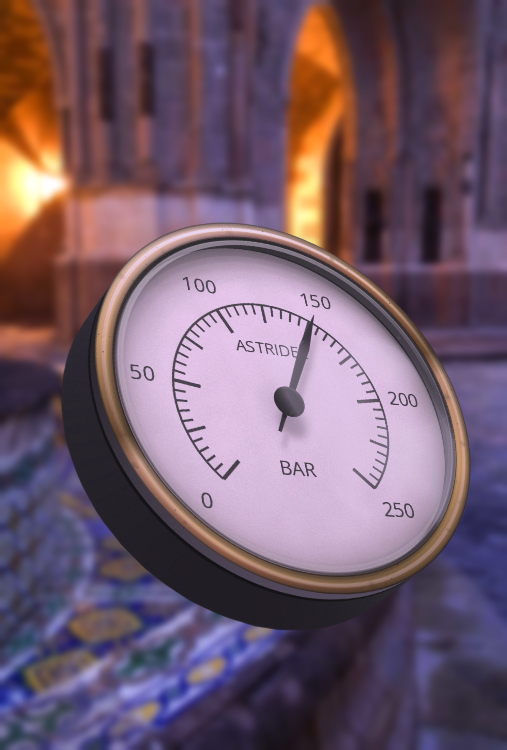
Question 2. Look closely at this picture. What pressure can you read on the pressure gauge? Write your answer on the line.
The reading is 150 bar
